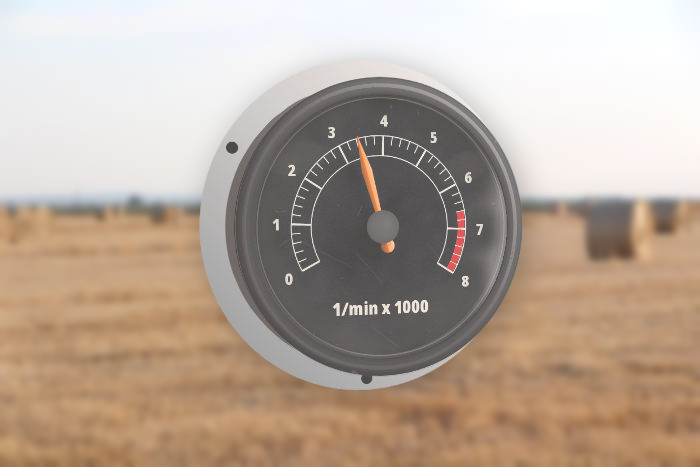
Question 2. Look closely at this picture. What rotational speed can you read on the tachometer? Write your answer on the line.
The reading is 3400 rpm
